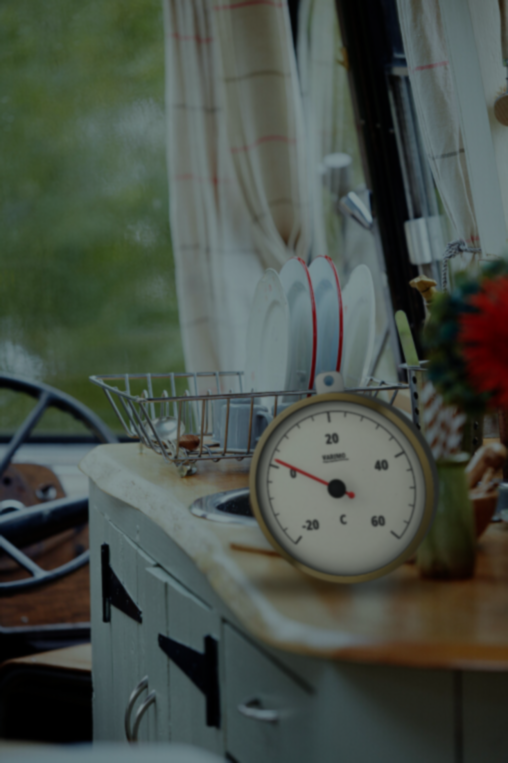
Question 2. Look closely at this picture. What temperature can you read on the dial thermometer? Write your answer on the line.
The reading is 2 °C
